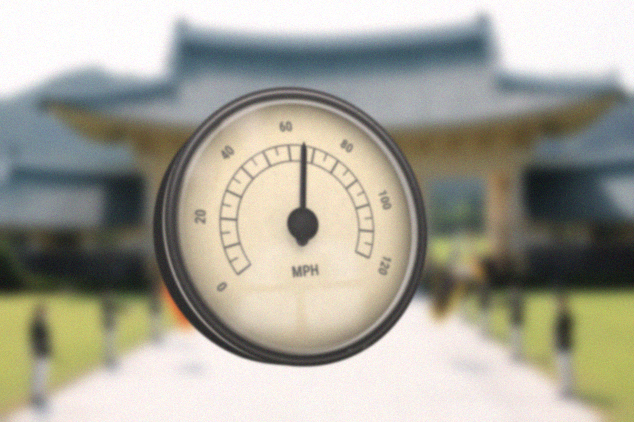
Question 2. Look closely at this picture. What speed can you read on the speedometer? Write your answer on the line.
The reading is 65 mph
